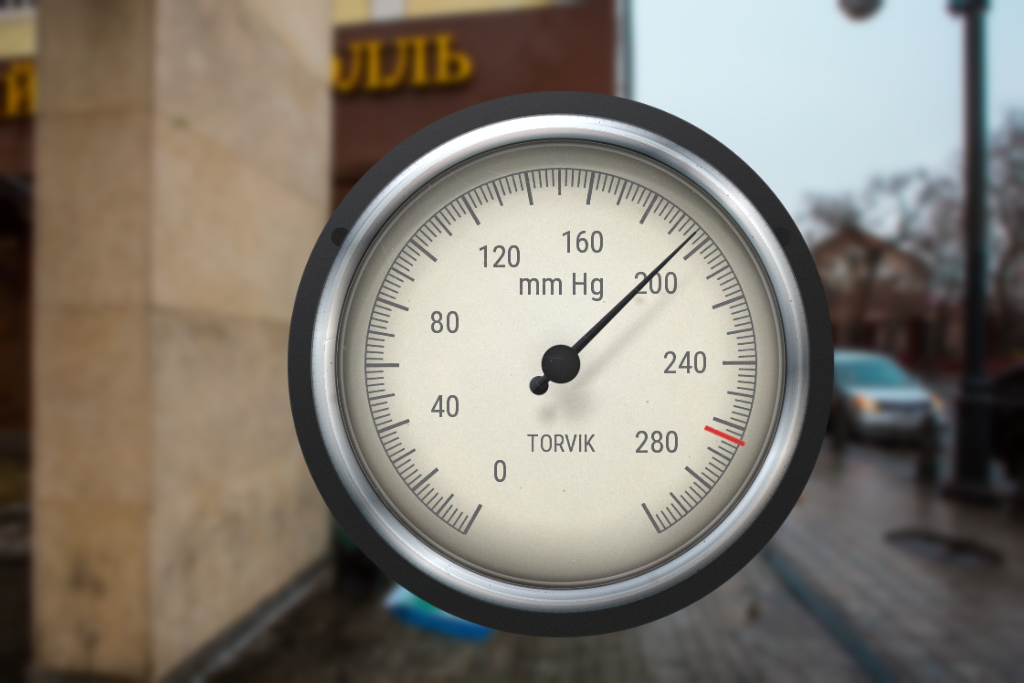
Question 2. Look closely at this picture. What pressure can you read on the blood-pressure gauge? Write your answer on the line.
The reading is 196 mmHg
